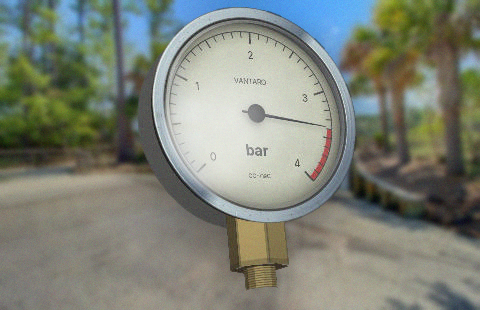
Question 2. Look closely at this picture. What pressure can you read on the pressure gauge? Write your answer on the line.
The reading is 3.4 bar
